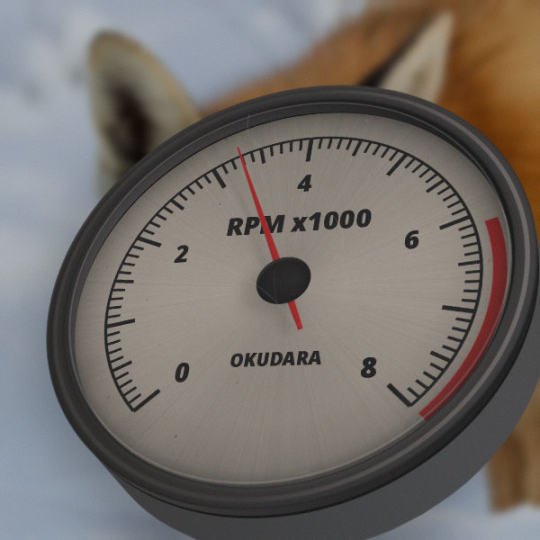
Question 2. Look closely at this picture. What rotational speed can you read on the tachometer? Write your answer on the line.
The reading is 3300 rpm
